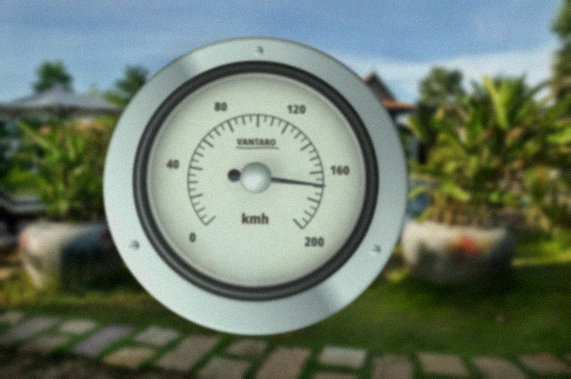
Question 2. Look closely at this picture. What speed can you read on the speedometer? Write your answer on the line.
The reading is 170 km/h
